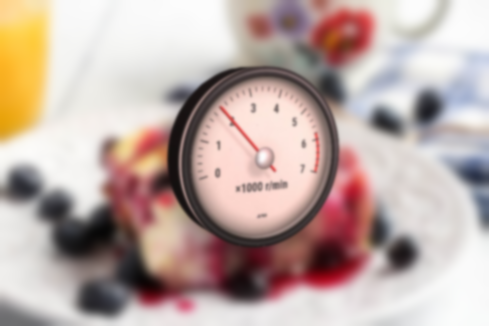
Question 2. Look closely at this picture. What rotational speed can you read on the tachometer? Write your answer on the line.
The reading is 2000 rpm
